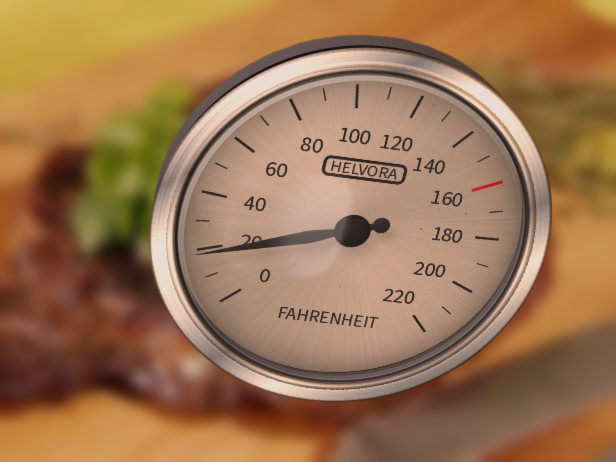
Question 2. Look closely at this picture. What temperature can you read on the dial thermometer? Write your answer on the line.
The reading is 20 °F
